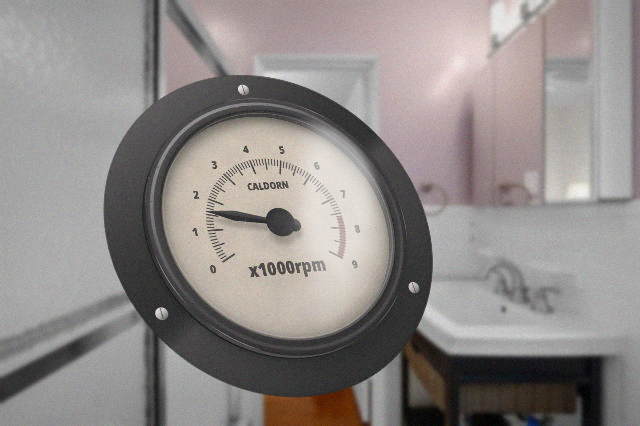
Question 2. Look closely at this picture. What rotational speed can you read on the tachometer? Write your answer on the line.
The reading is 1500 rpm
